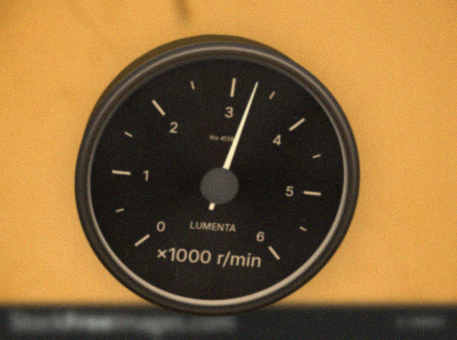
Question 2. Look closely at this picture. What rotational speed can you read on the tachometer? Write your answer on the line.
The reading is 3250 rpm
